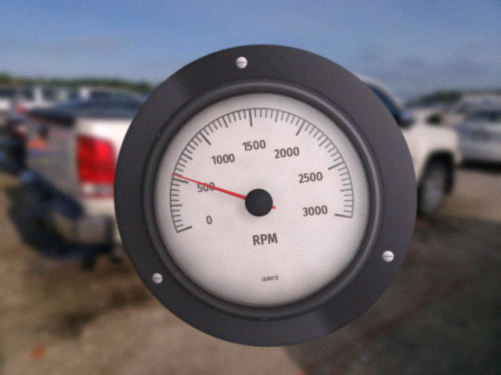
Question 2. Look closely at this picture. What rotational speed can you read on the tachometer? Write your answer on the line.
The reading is 550 rpm
